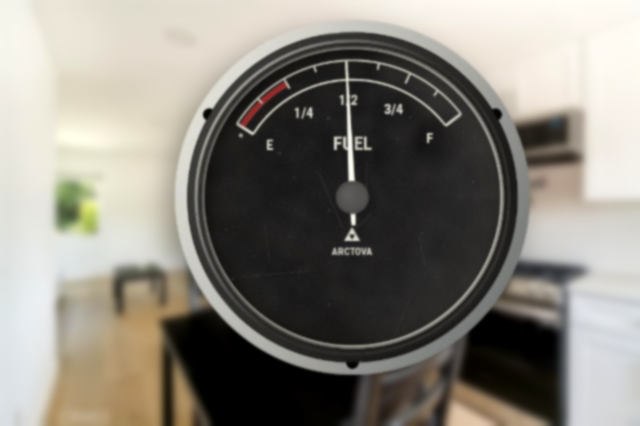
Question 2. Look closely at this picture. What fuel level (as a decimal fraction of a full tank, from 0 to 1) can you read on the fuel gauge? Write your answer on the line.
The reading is 0.5
